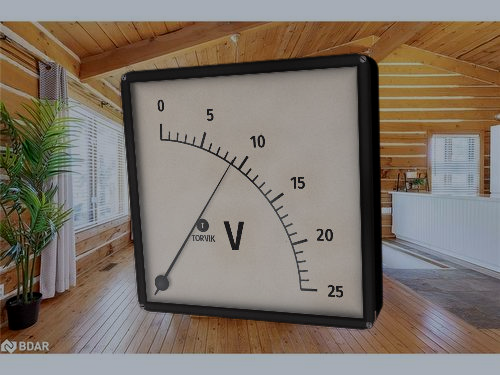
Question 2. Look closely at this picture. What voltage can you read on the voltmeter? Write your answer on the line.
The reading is 9 V
